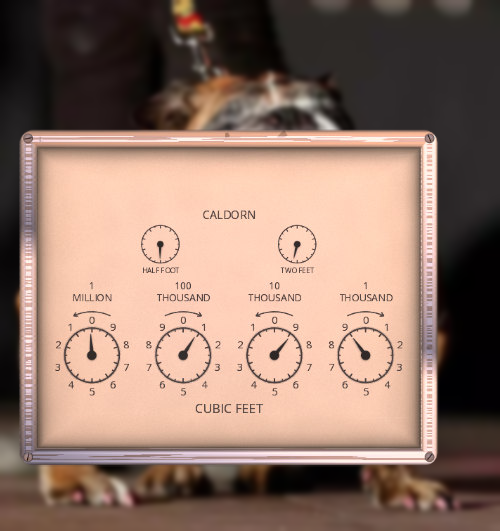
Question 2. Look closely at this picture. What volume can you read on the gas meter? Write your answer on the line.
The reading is 8900 ft³
